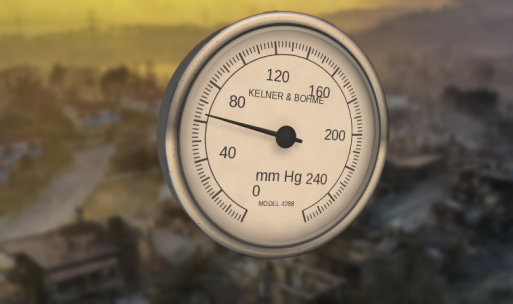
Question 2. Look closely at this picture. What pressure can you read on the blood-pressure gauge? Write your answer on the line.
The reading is 64 mmHg
